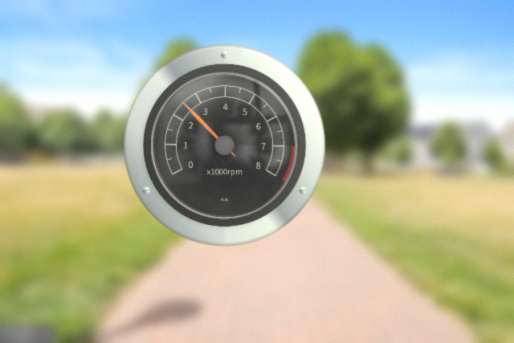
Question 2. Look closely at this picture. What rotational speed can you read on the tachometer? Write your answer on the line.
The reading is 2500 rpm
